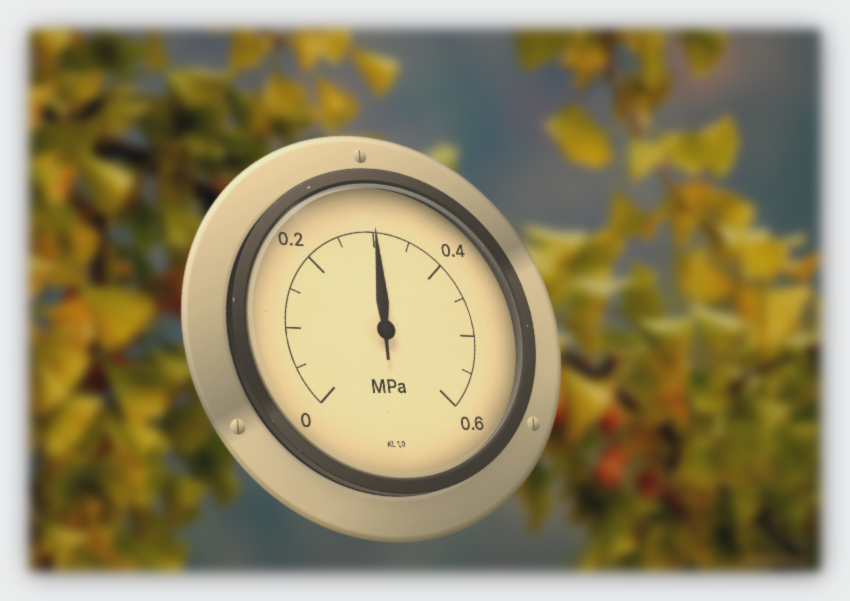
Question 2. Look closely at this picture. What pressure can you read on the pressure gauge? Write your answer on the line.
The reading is 0.3 MPa
